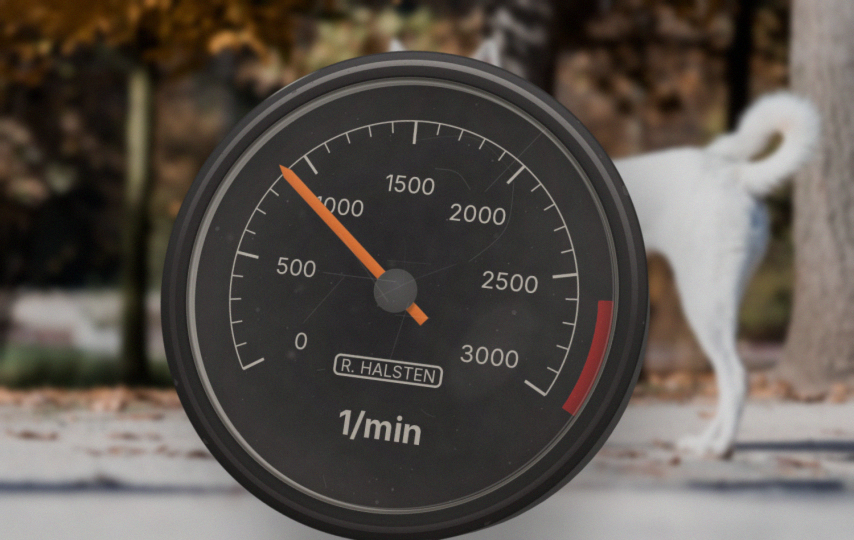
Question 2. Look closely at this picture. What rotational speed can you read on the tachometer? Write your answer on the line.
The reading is 900 rpm
